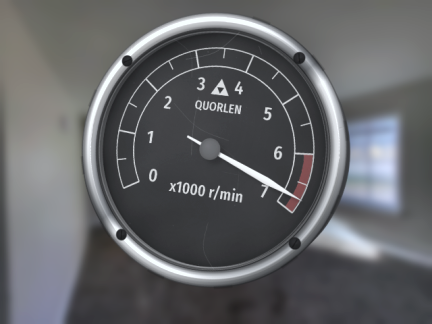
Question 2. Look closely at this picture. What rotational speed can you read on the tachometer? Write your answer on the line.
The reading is 6750 rpm
